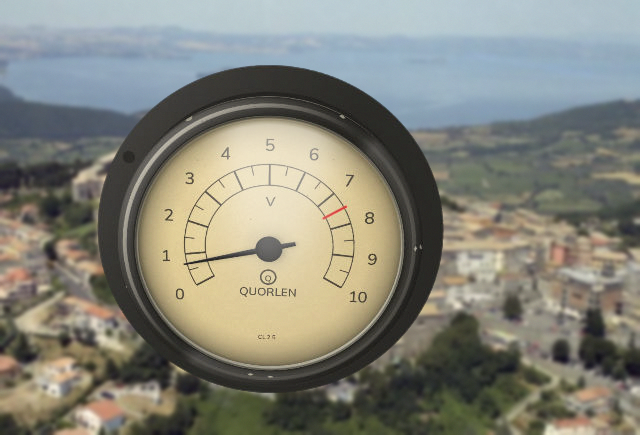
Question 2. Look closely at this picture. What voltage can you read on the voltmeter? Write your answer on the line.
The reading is 0.75 V
